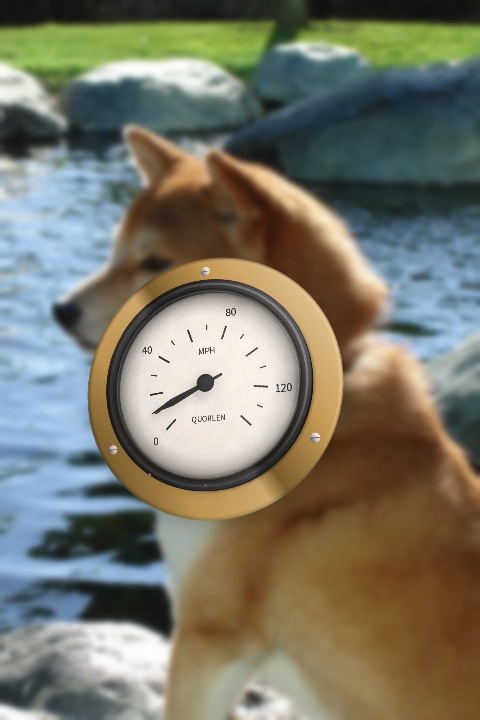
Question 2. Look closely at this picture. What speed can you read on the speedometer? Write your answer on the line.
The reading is 10 mph
